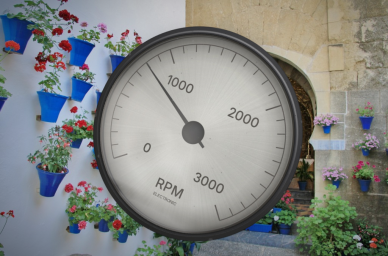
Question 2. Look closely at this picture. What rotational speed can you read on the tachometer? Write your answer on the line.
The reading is 800 rpm
